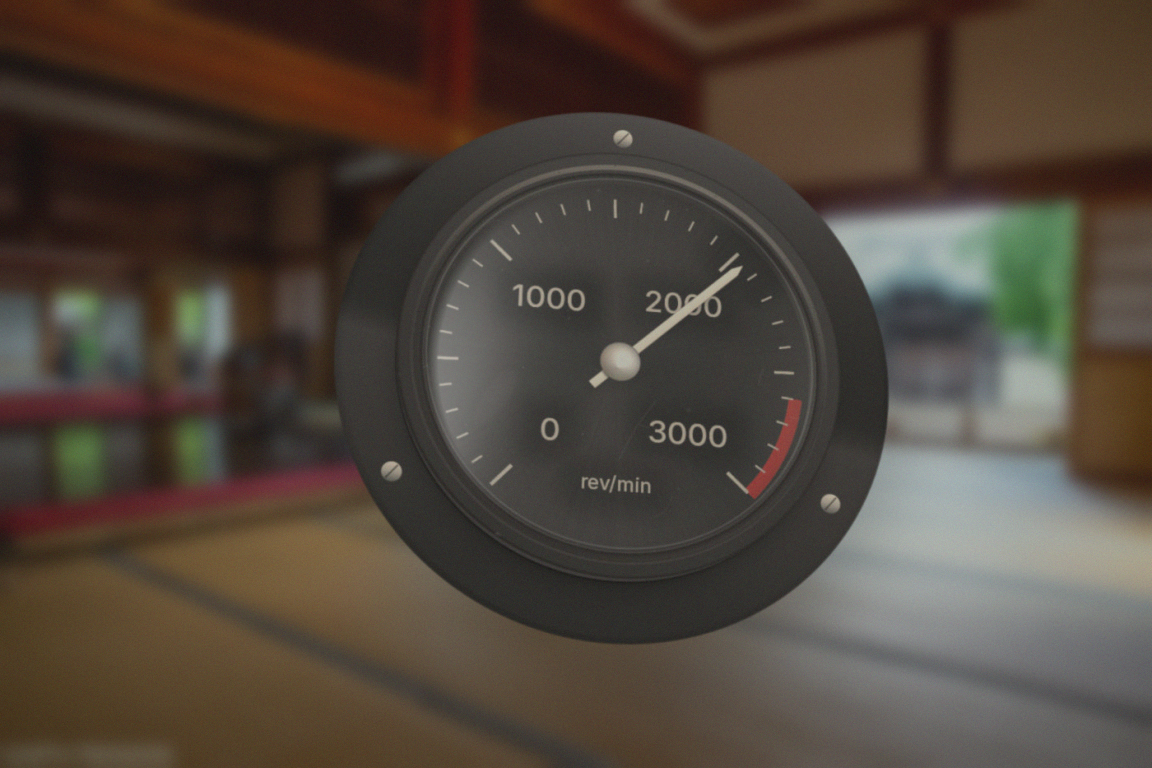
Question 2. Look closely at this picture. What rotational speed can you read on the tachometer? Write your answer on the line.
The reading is 2050 rpm
